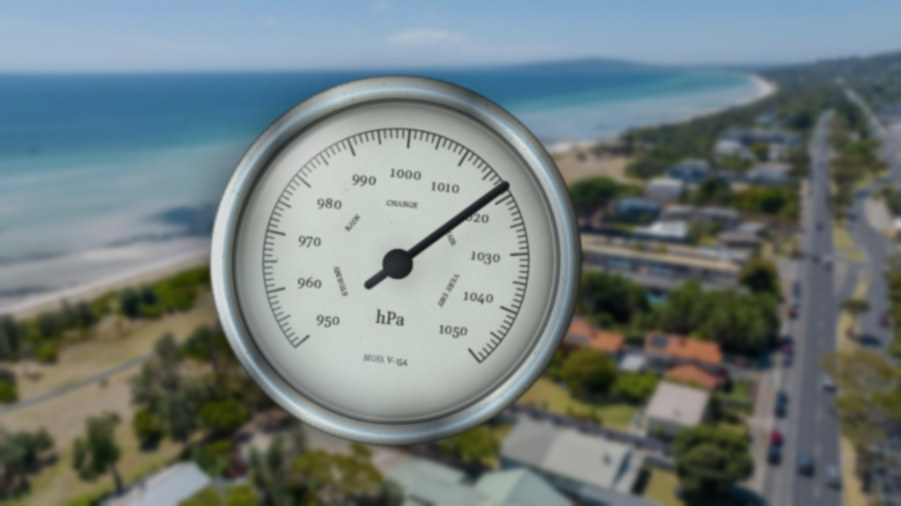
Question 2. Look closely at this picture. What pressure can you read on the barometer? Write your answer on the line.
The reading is 1018 hPa
